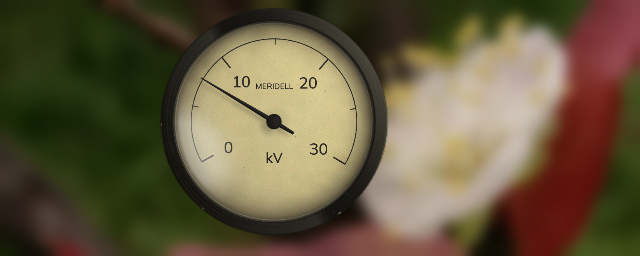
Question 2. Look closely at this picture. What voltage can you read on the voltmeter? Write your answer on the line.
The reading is 7.5 kV
